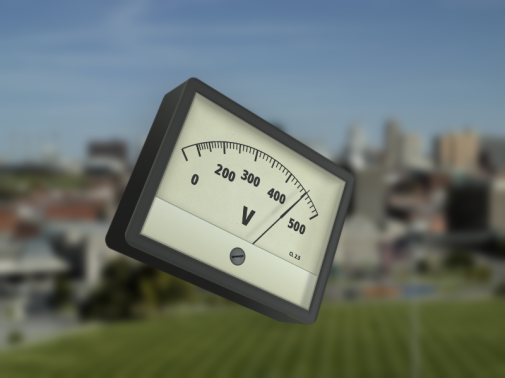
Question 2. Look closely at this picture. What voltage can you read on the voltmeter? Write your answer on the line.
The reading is 450 V
